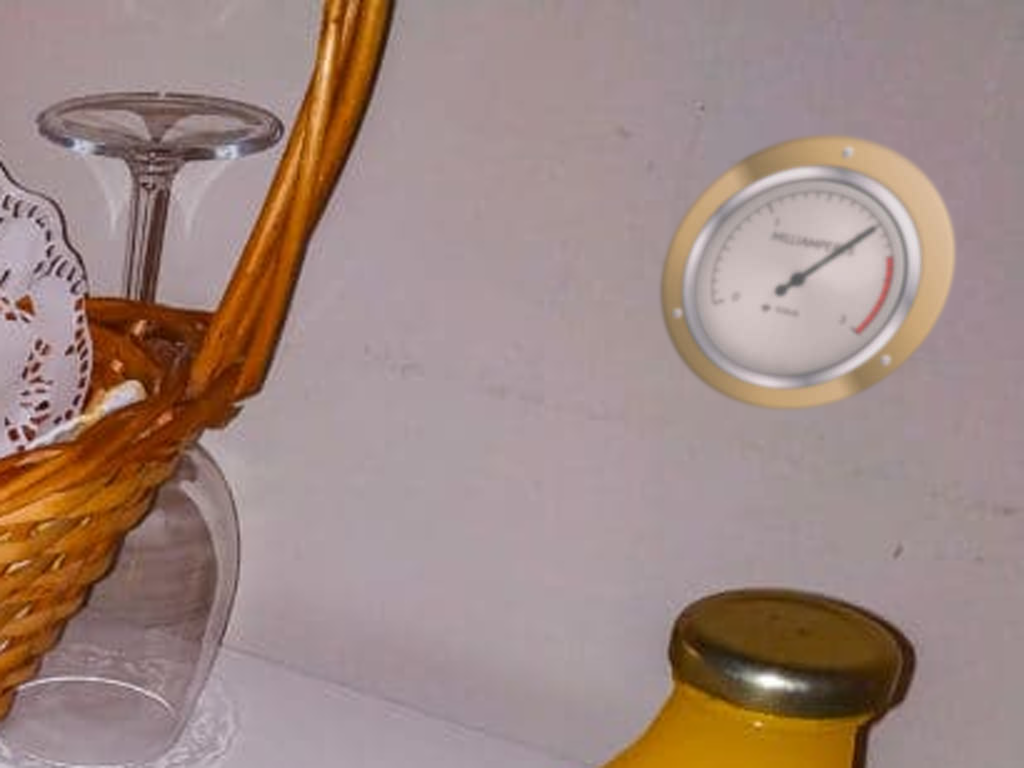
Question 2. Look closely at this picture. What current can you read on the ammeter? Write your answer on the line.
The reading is 2 mA
